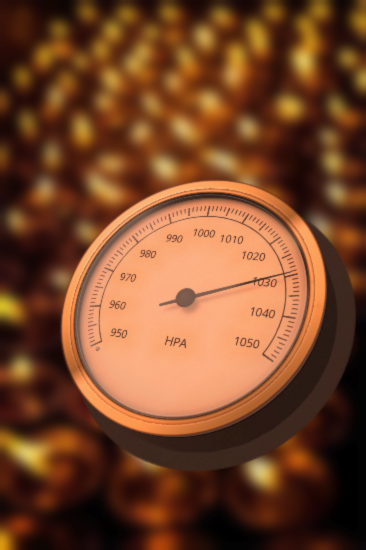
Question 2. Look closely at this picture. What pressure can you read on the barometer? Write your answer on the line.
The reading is 1030 hPa
